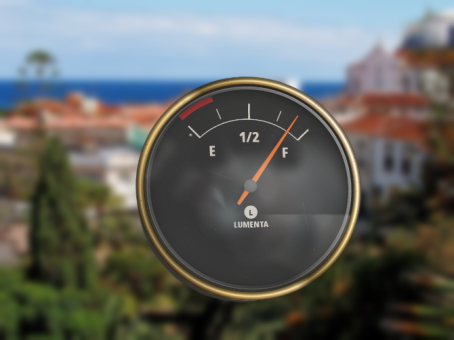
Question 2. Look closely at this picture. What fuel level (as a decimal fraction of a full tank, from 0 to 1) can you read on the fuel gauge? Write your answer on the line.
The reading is 0.875
